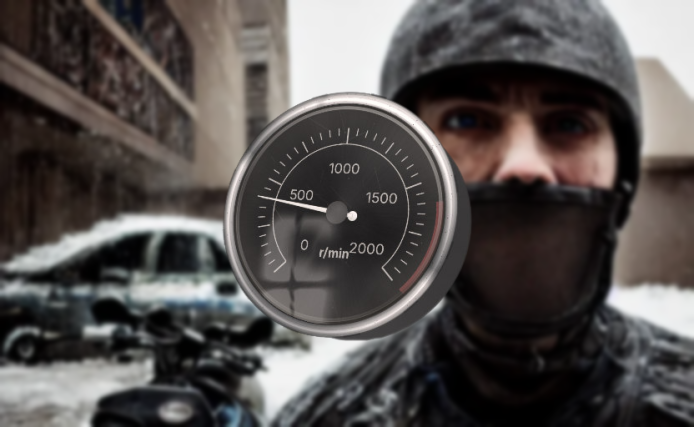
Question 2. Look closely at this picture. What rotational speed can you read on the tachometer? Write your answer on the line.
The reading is 400 rpm
